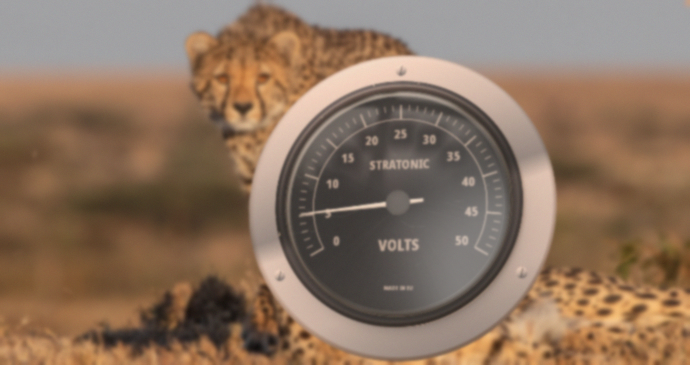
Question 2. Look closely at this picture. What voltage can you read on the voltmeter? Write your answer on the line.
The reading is 5 V
